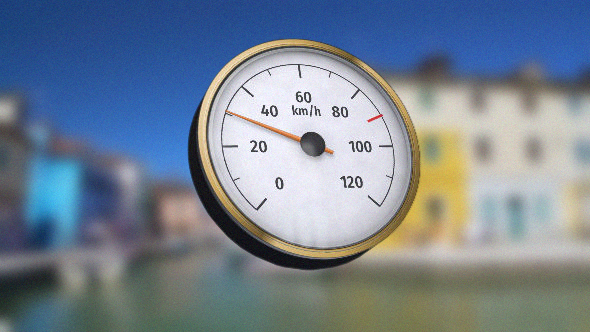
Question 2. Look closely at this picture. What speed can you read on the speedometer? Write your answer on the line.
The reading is 30 km/h
